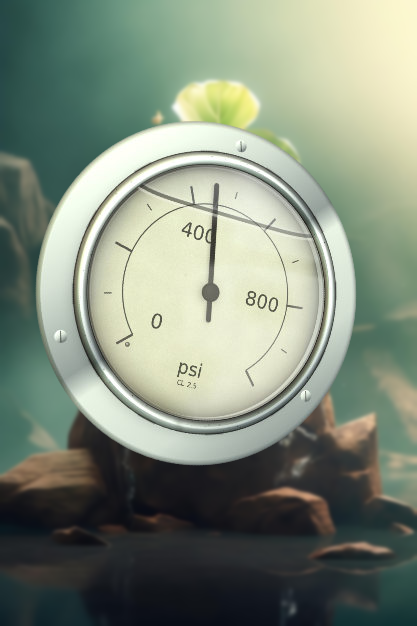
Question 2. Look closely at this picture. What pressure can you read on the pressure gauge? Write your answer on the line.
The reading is 450 psi
